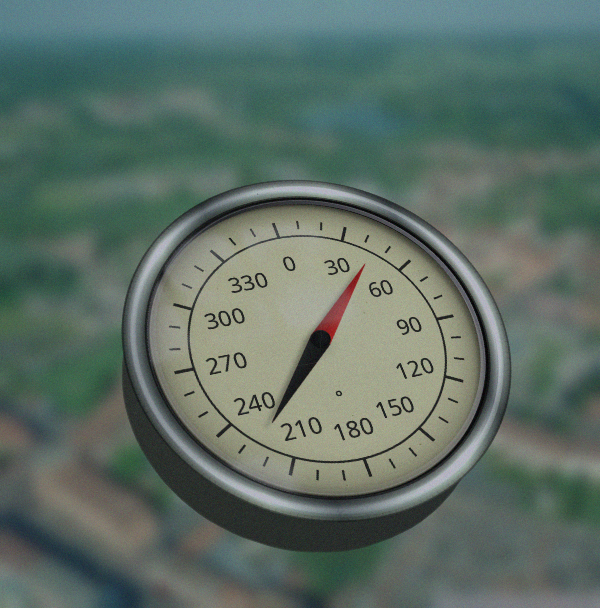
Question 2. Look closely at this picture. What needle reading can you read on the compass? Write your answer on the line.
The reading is 45 °
